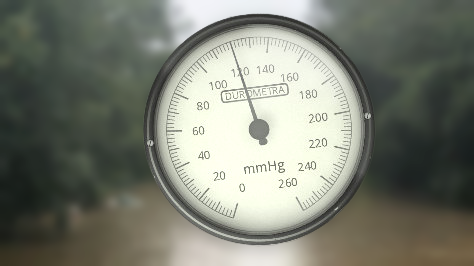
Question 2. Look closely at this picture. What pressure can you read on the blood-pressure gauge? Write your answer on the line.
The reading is 120 mmHg
